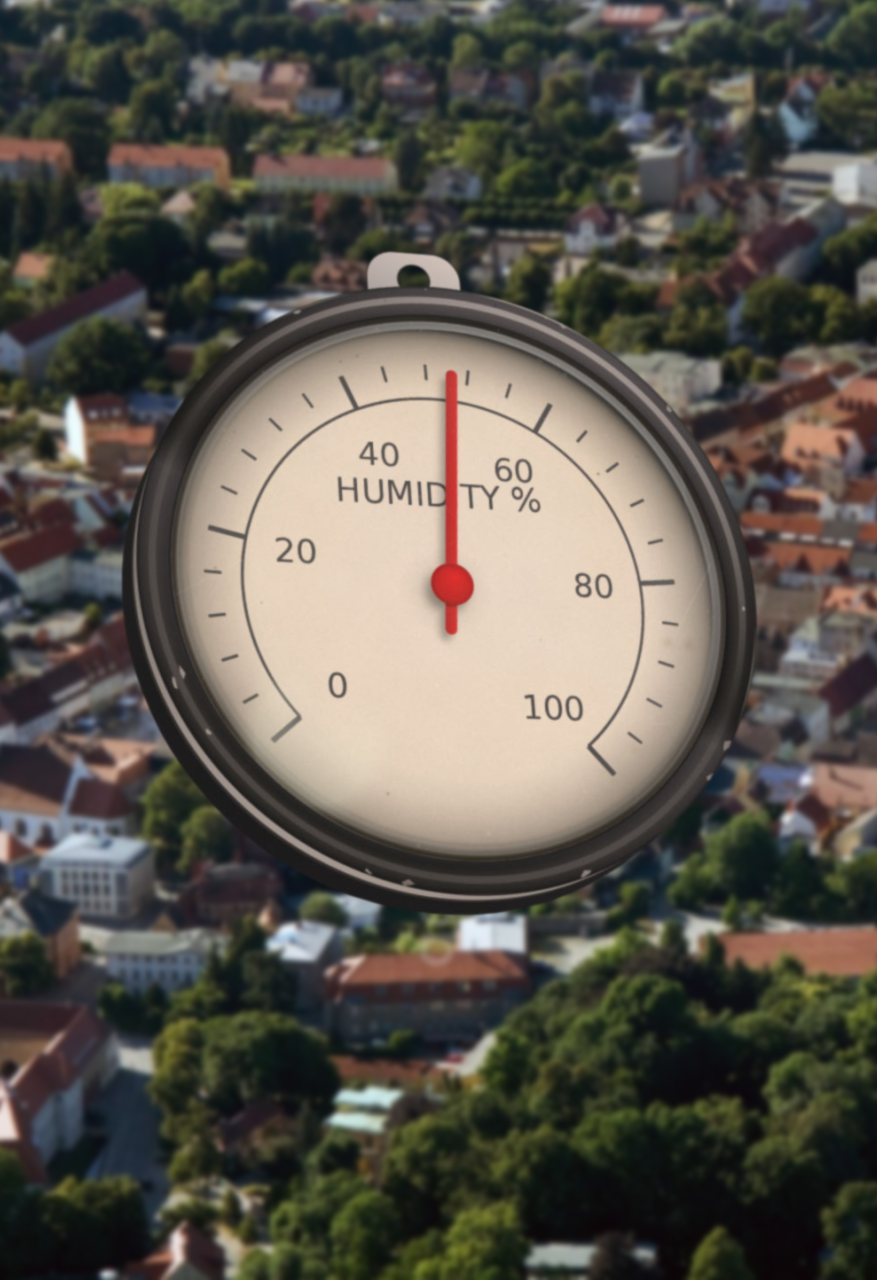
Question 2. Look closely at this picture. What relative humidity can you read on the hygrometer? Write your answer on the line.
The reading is 50 %
